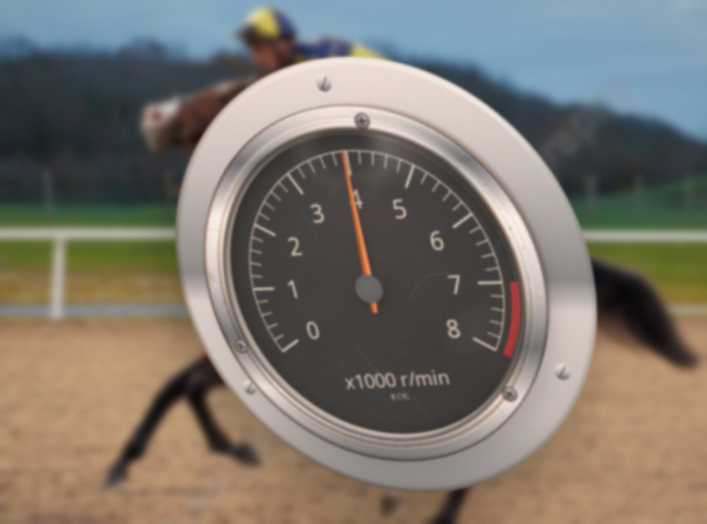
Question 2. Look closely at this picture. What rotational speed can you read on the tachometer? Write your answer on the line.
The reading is 4000 rpm
